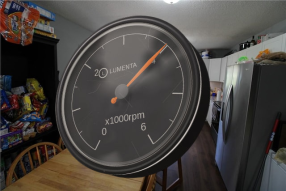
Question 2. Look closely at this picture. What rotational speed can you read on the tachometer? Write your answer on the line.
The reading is 4000 rpm
